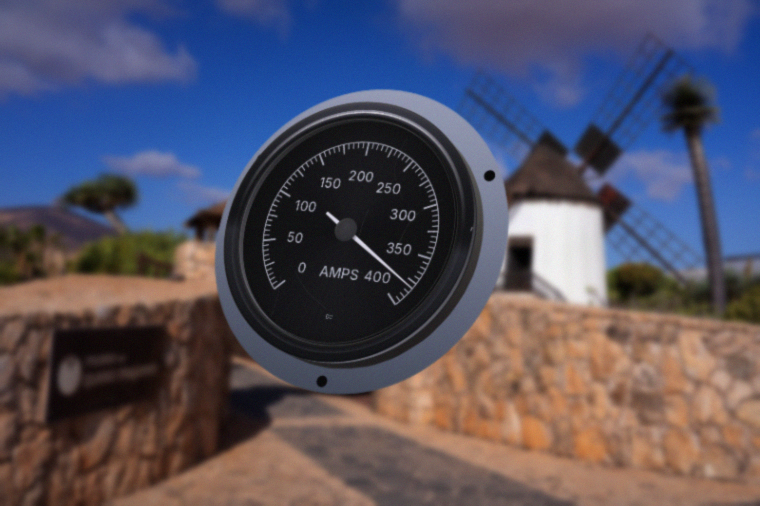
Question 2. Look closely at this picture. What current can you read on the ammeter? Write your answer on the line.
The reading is 380 A
